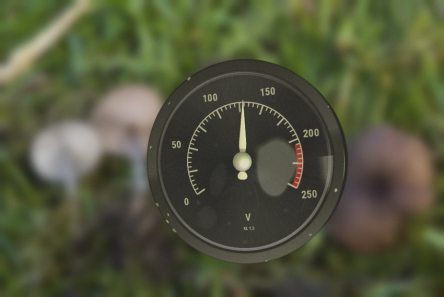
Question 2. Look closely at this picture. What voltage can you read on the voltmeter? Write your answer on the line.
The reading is 130 V
